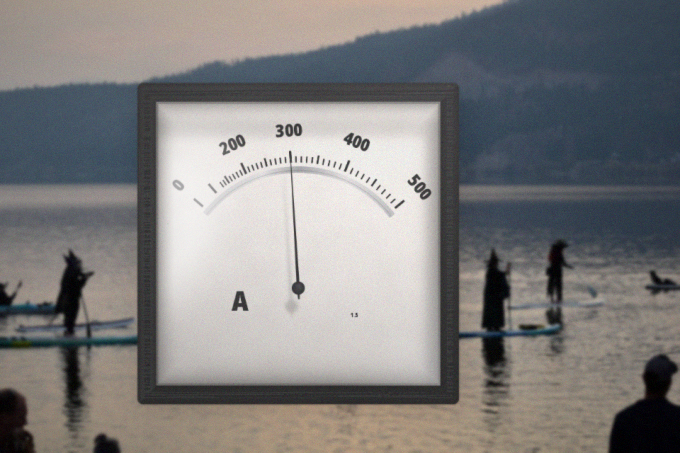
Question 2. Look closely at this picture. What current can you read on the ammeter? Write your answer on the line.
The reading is 300 A
